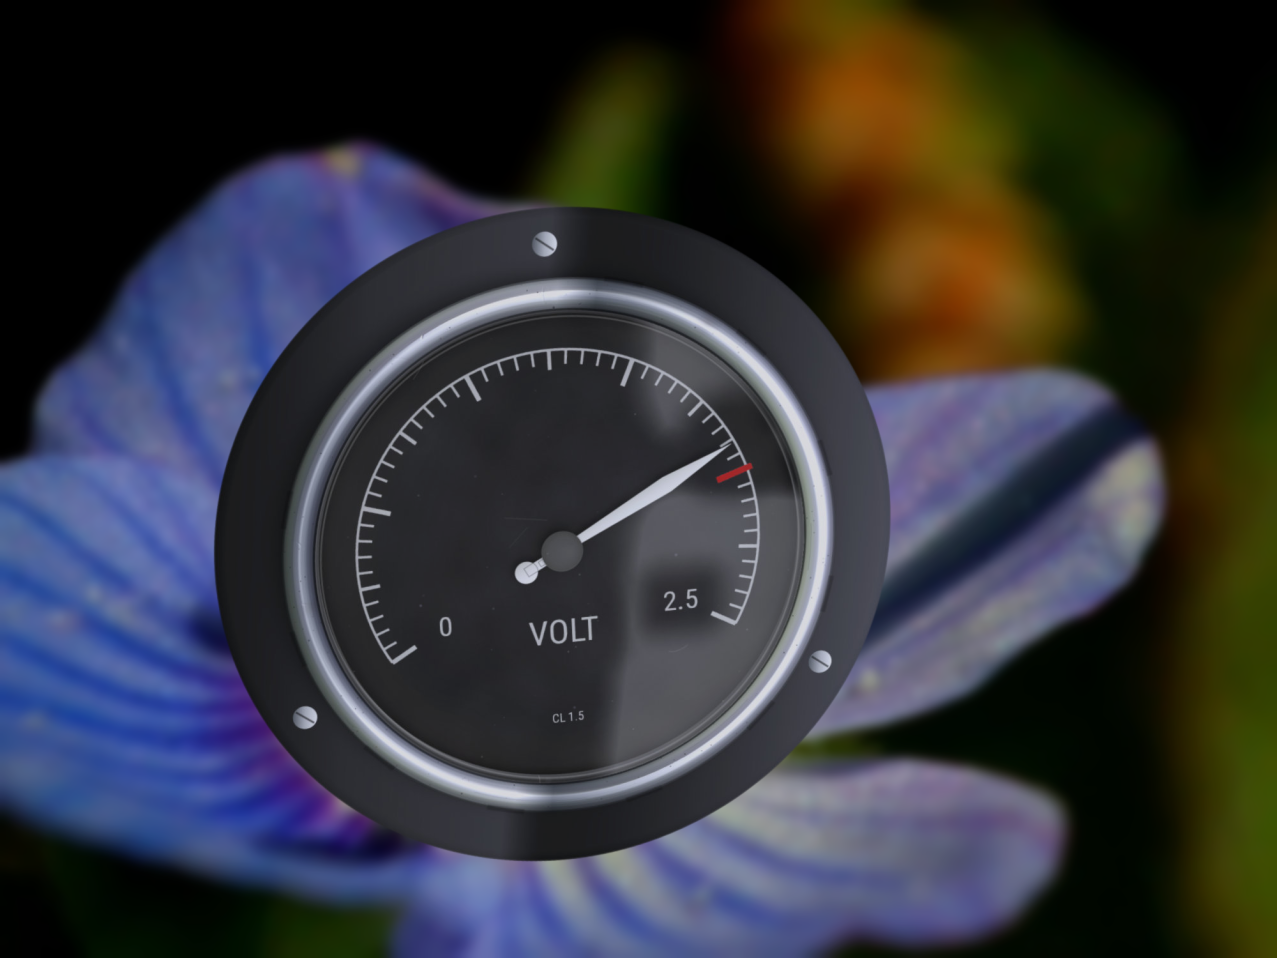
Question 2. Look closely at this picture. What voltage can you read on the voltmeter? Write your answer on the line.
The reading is 1.9 V
